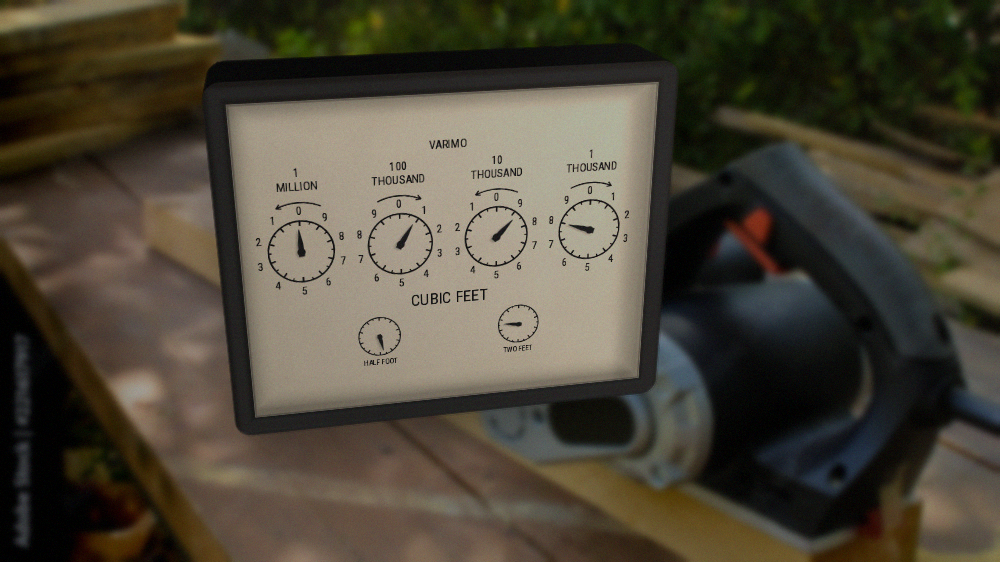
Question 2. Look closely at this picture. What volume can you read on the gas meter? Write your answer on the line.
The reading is 8800 ft³
